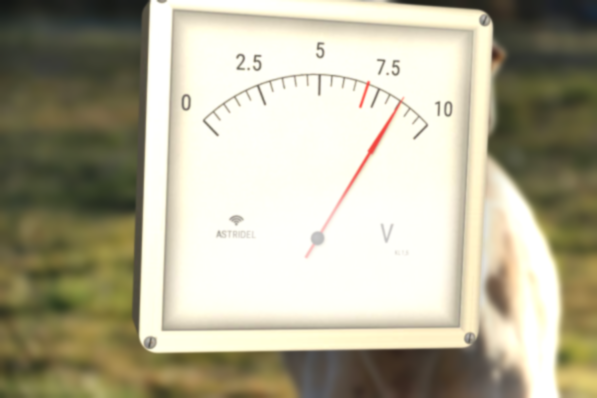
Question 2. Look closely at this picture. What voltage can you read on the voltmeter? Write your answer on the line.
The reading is 8.5 V
